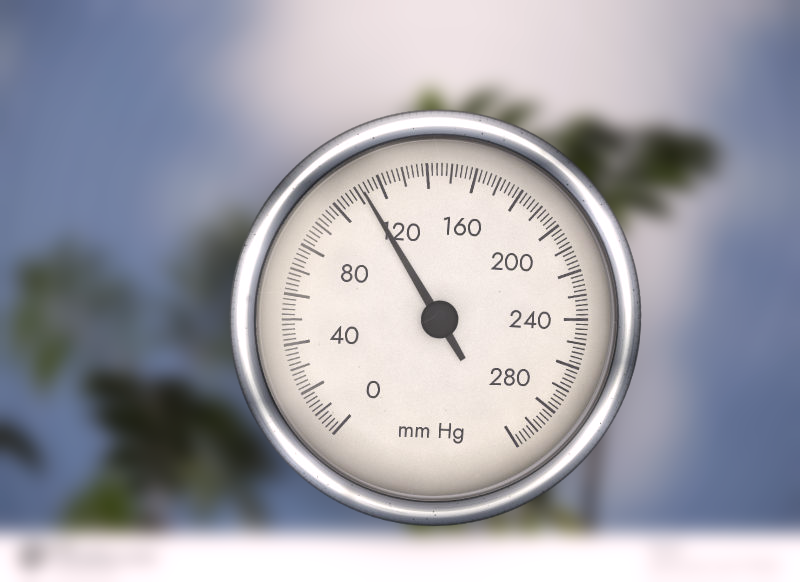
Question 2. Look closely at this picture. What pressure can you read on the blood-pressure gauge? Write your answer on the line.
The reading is 112 mmHg
